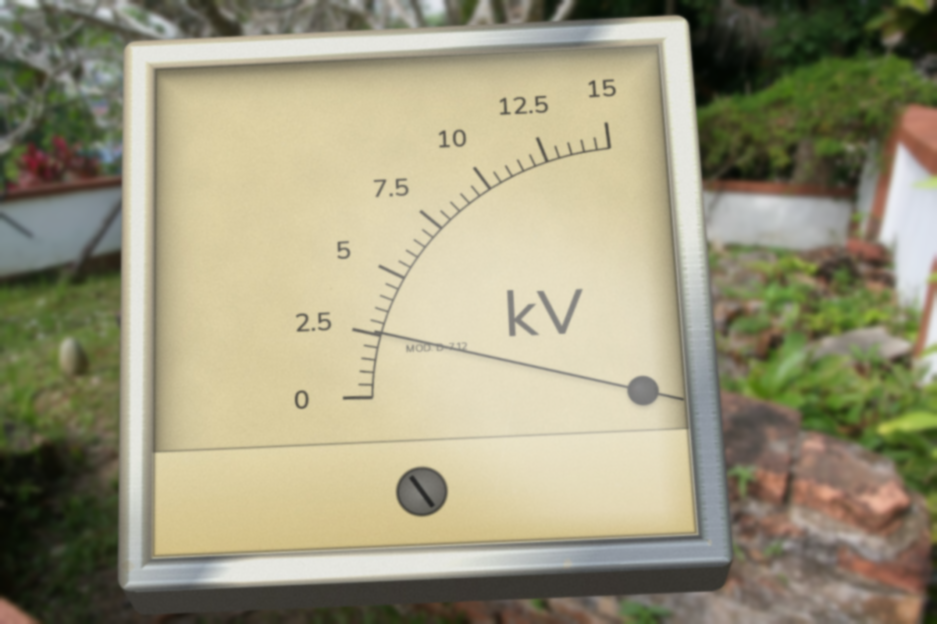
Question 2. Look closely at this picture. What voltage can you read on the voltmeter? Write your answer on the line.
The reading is 2.5 kV
